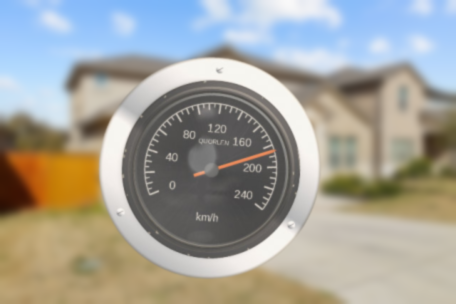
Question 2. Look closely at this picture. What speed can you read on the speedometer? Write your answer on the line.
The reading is 185 km/h
